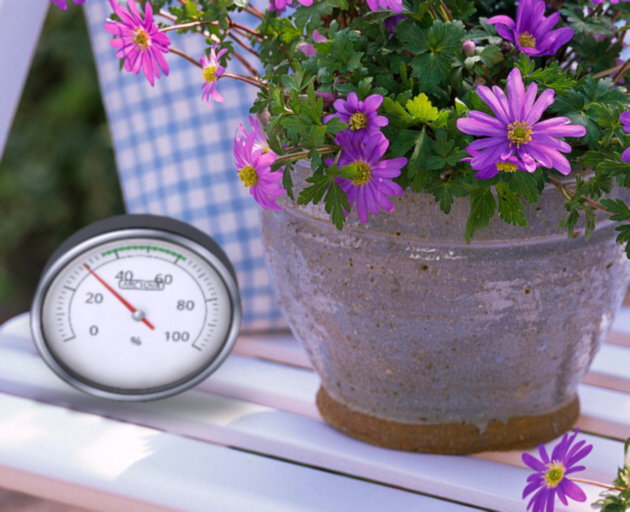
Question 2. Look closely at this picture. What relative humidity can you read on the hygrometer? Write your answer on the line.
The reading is 30 %
